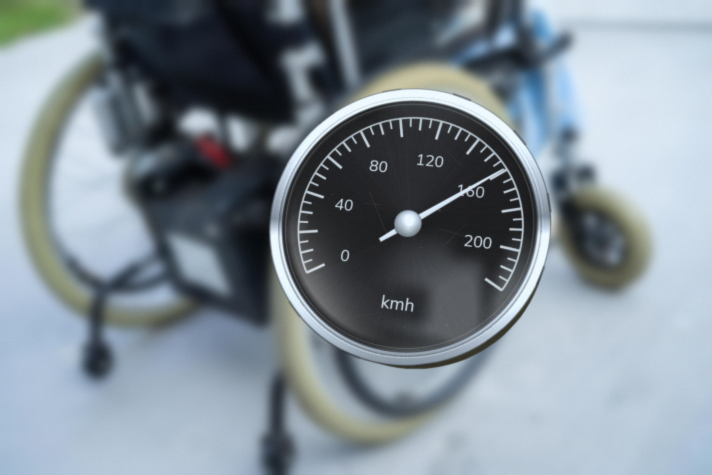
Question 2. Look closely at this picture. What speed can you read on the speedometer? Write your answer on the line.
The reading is 160 km/h
